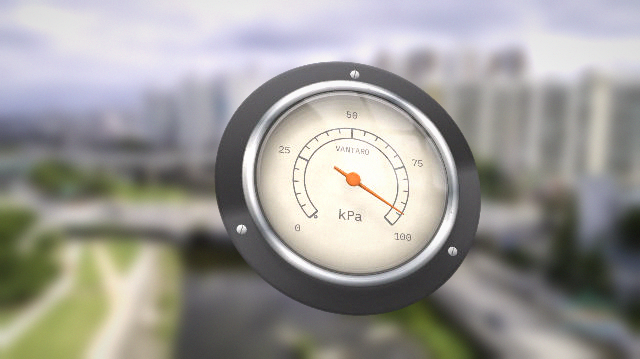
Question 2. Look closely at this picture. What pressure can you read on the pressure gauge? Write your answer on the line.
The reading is 95 kPa
